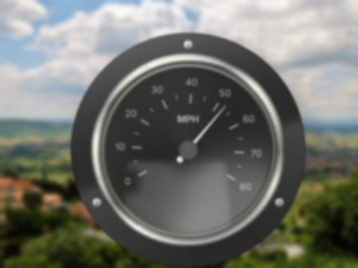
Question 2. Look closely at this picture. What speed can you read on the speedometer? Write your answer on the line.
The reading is 52.5 mph
